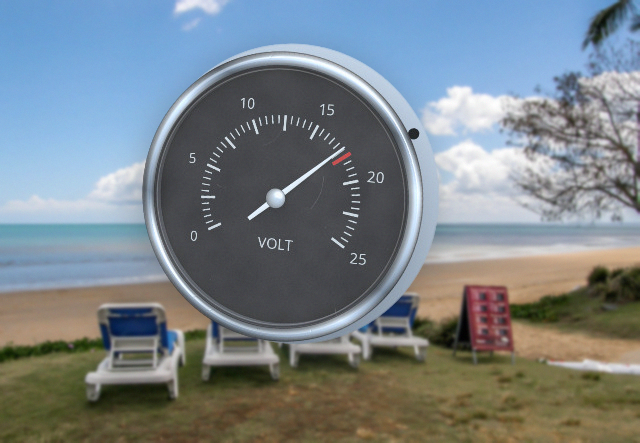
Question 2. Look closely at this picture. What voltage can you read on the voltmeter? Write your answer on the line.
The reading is 17.5 V
